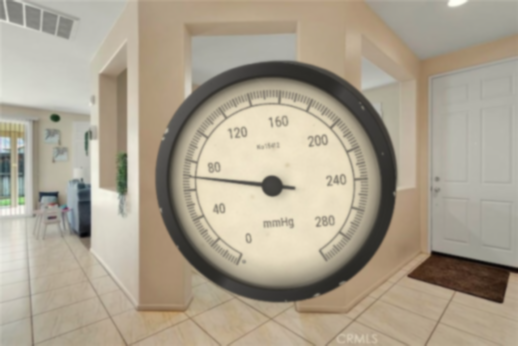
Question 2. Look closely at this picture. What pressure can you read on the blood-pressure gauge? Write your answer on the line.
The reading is 70 mmHg
